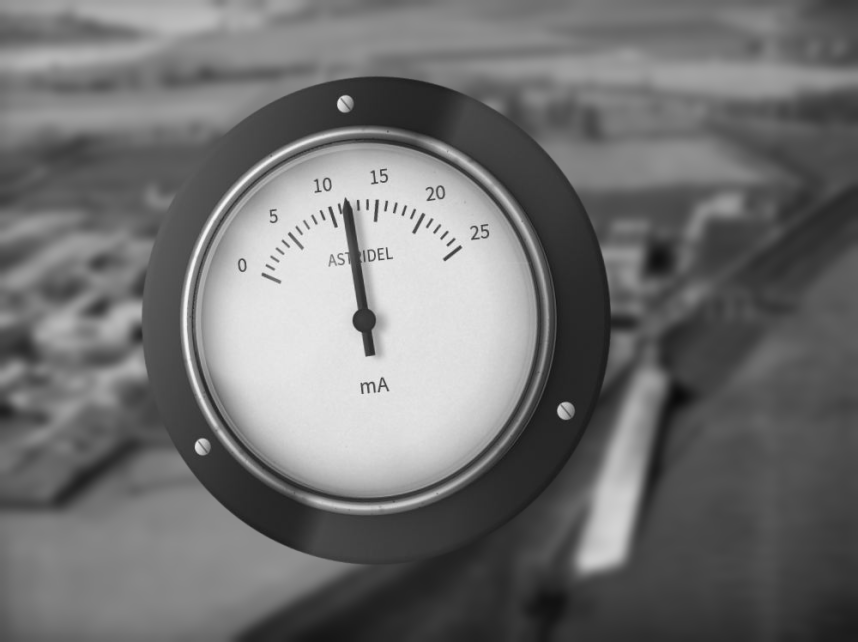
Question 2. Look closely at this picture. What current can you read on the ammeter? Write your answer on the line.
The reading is 12 mA
